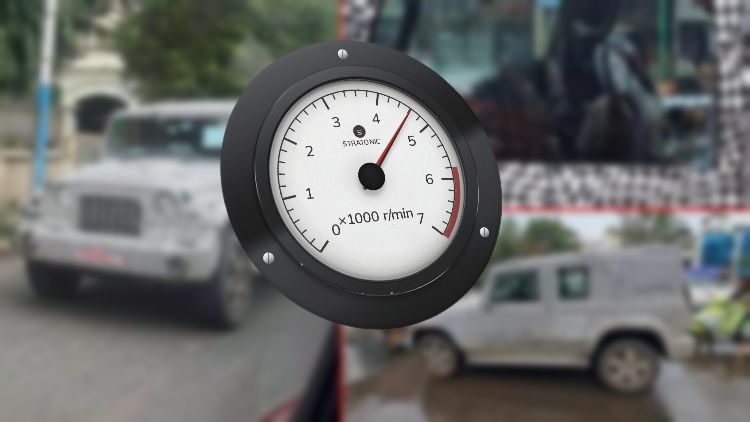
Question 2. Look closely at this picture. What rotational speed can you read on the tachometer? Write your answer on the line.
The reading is 4600 rpm
